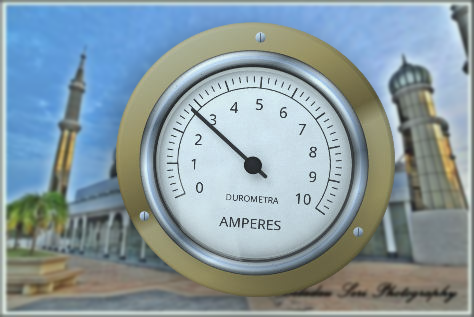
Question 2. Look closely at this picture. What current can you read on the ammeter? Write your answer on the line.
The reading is 2.8 A
